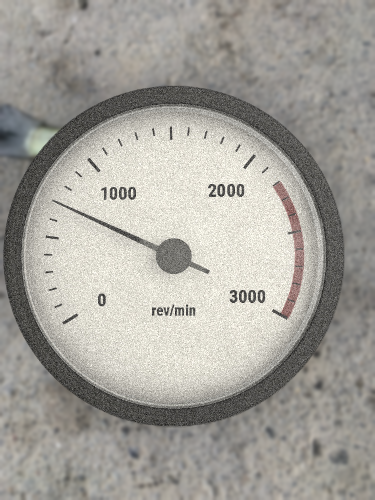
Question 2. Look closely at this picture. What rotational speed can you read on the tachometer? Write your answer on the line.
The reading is 700 rpm
